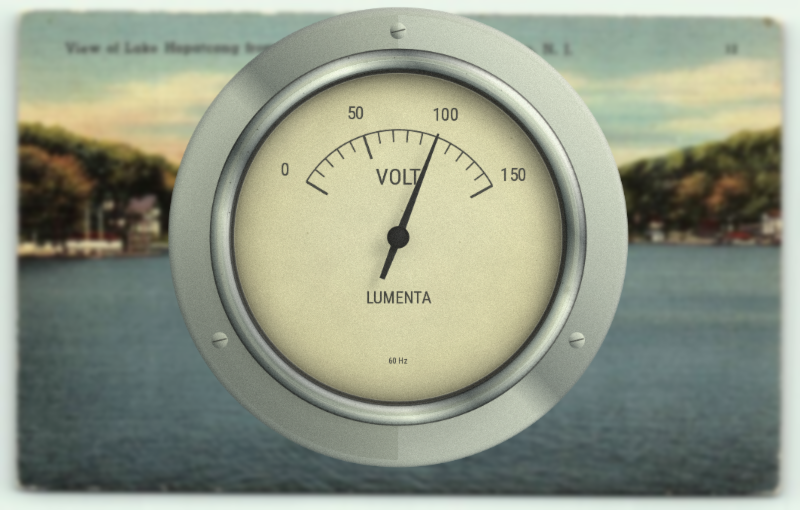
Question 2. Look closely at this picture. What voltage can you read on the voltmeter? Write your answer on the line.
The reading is 100 V
